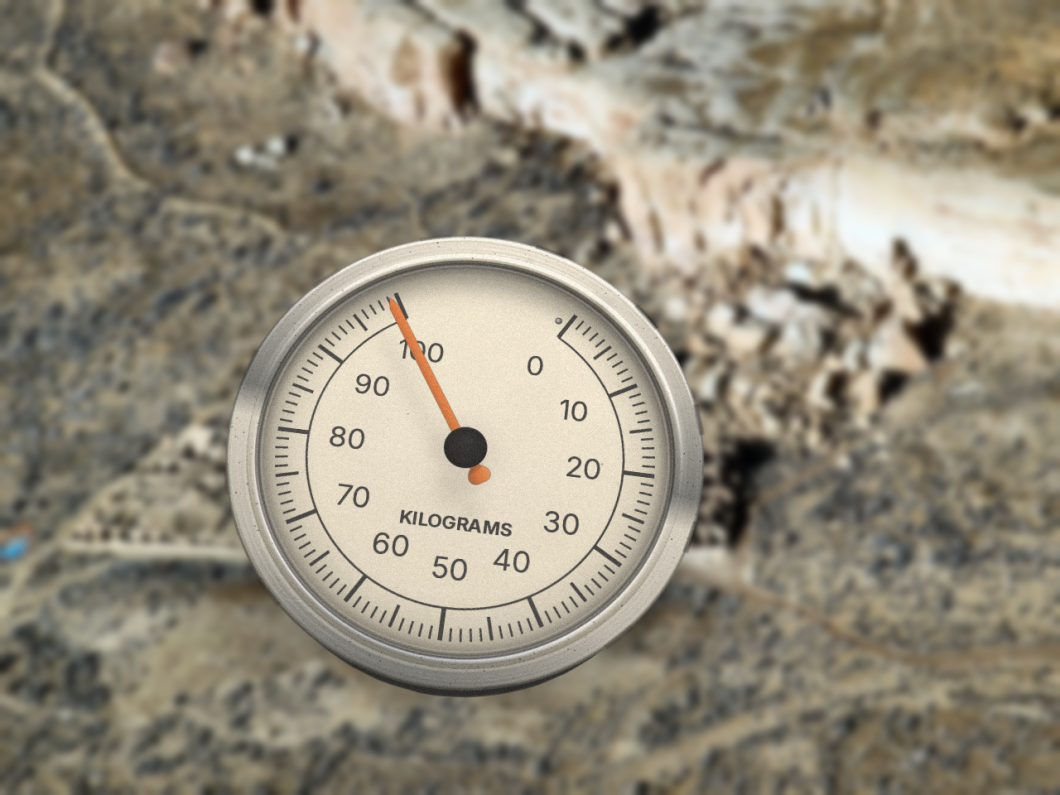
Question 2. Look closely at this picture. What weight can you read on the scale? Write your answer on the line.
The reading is 99 kg
